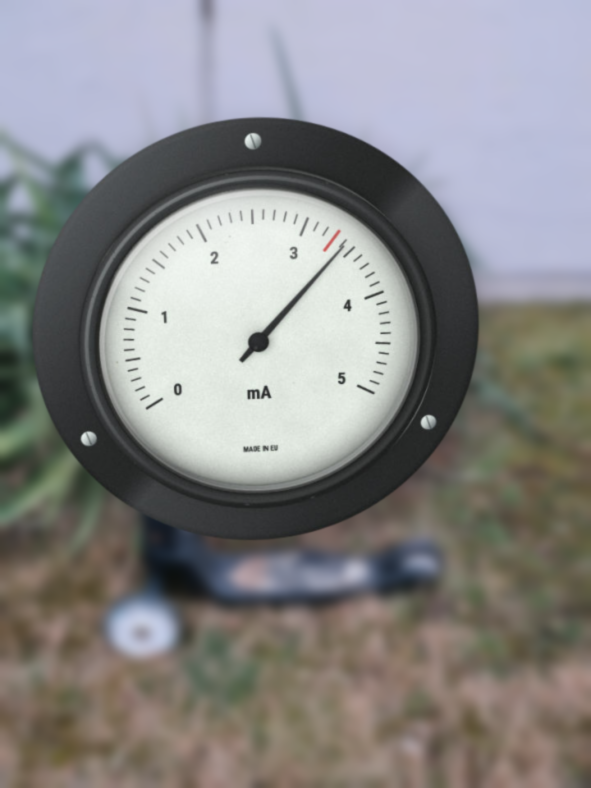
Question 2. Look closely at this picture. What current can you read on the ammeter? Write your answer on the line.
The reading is 3.4 mA
